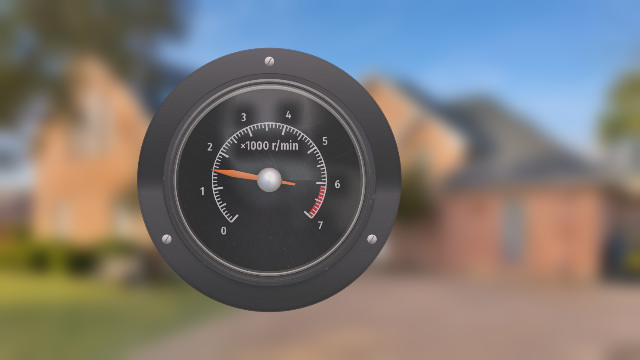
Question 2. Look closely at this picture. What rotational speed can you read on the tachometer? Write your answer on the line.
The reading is 1500 rpm
